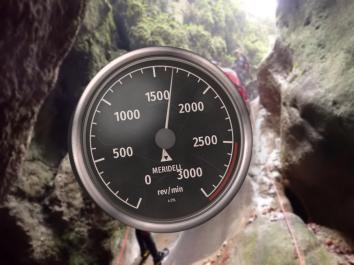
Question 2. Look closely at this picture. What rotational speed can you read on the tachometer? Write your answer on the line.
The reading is 1650 rpm
